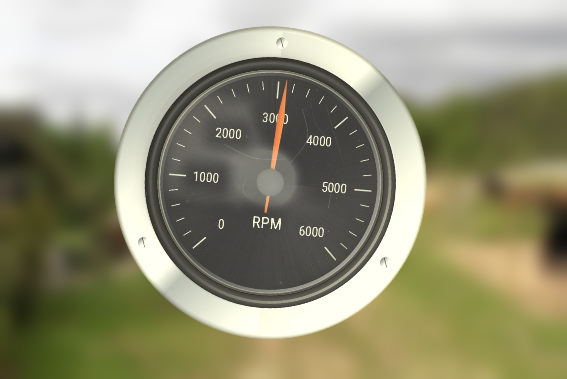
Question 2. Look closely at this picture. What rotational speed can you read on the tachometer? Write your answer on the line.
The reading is 3100 rpm
